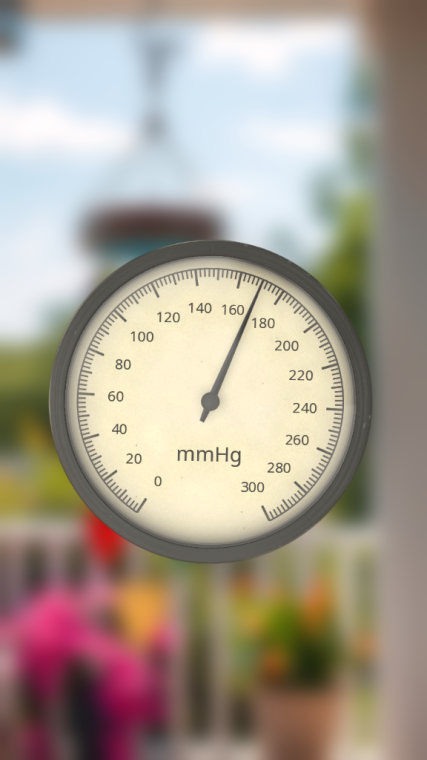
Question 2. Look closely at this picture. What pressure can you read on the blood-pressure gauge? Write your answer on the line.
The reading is 170 mmHg
